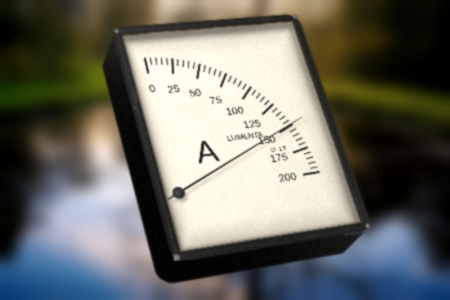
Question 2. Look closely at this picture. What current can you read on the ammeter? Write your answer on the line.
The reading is 150 A
